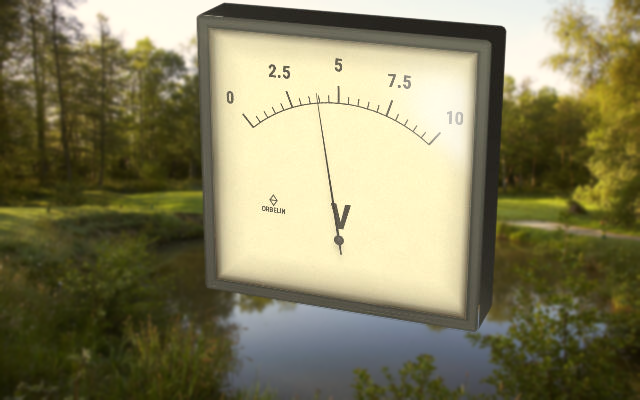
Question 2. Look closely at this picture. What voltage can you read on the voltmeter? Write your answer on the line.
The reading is 4 V
